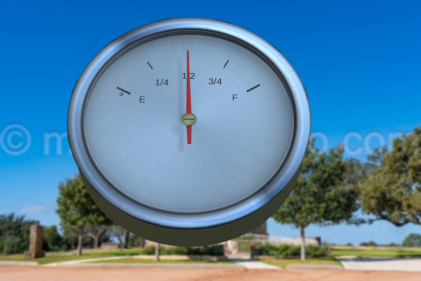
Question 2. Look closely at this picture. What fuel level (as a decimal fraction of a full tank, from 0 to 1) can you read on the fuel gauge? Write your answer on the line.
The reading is 0.5
